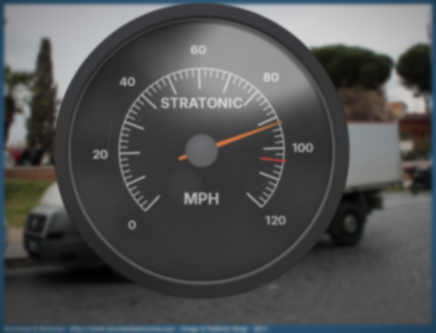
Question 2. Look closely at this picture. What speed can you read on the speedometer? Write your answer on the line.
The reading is 92 mph
